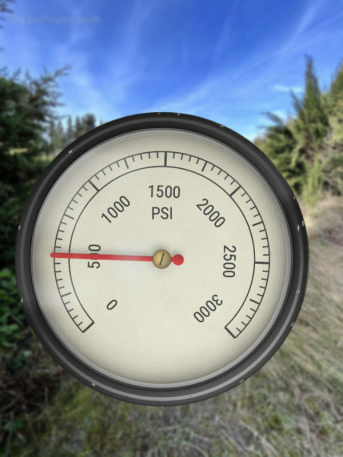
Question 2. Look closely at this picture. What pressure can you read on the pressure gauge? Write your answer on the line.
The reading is 500 psi
